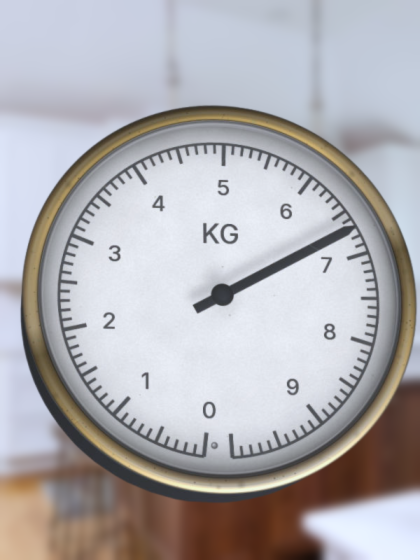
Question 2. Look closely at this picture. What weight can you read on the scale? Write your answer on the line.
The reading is 6.7 kg
